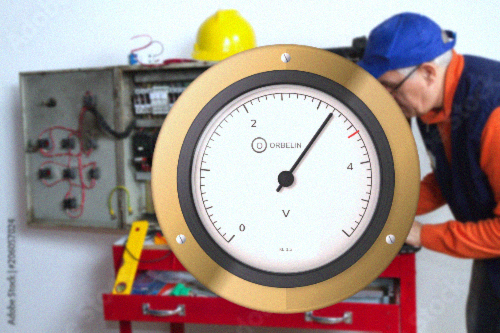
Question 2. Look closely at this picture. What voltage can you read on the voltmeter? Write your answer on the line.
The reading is 3.2 V
